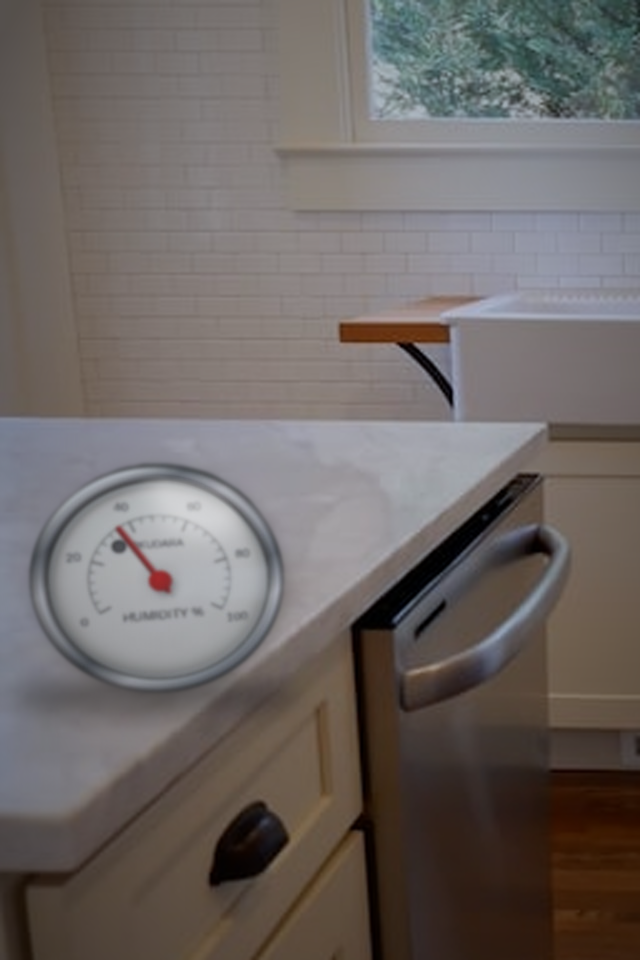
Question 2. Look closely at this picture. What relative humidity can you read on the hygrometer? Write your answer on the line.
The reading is 36 %
